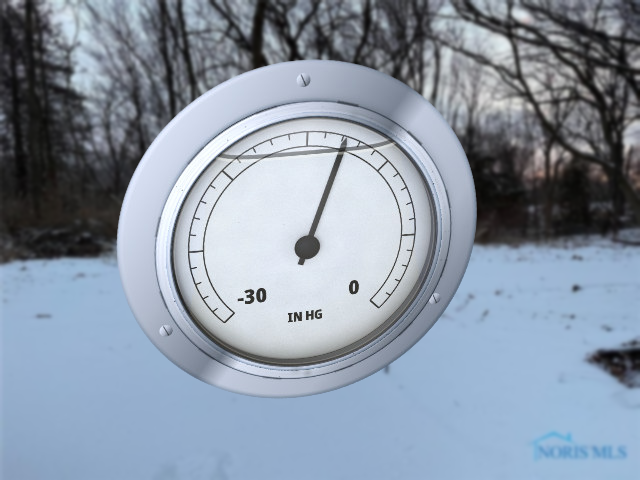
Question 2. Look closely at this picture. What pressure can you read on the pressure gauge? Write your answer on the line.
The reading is -13 inHg
